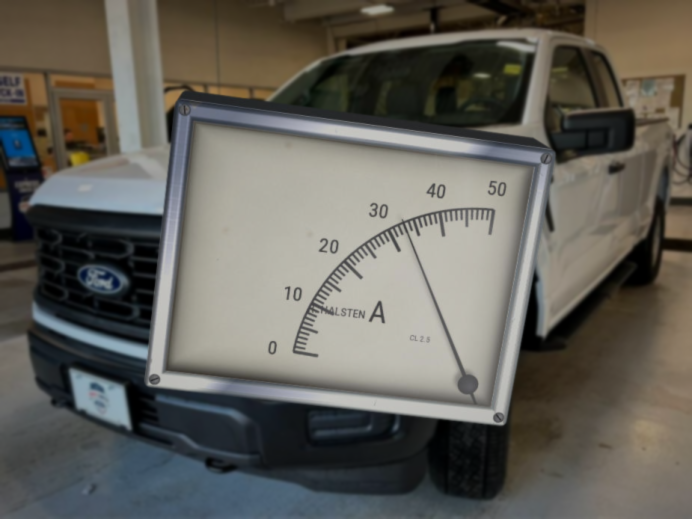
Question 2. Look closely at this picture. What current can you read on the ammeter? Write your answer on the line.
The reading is 33 A
